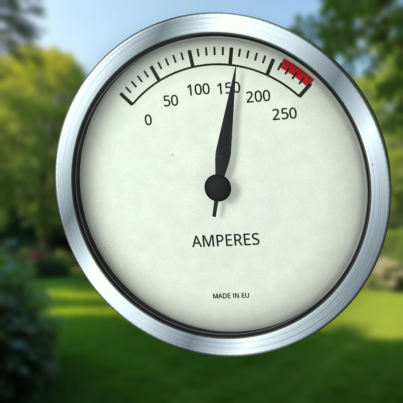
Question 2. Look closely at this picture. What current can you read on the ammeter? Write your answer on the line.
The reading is 160 A
